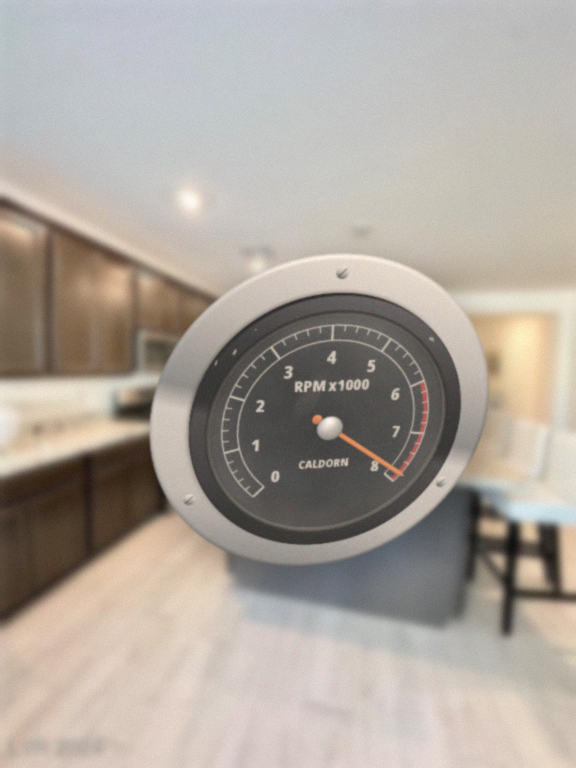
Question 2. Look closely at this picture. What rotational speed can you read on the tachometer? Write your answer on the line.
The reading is 7800 rpm
